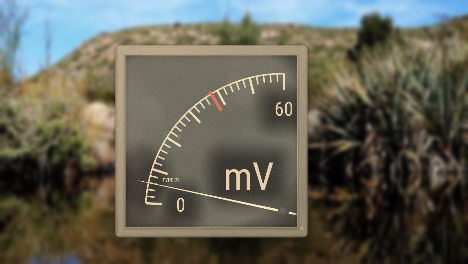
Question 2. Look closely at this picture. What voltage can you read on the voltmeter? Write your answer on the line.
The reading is 6 mV
